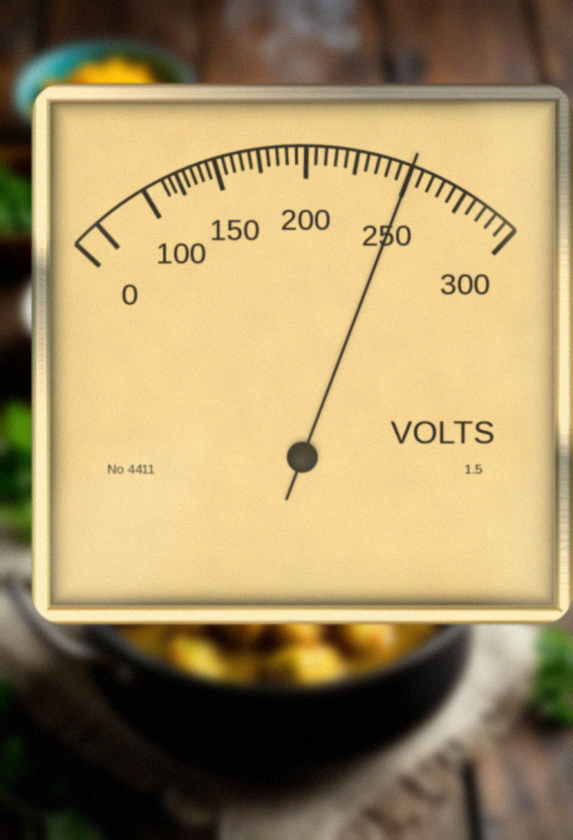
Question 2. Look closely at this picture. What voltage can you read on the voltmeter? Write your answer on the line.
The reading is 250 V
